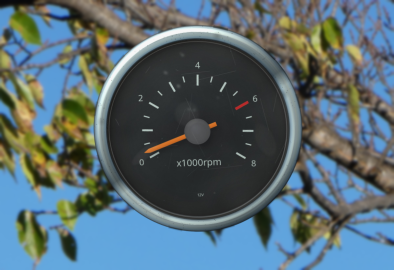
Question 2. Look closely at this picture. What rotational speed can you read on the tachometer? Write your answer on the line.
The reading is 250 rpm
